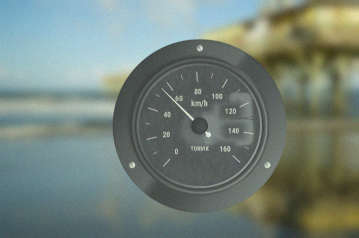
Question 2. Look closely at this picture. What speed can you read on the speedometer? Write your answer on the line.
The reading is 55 km/h
